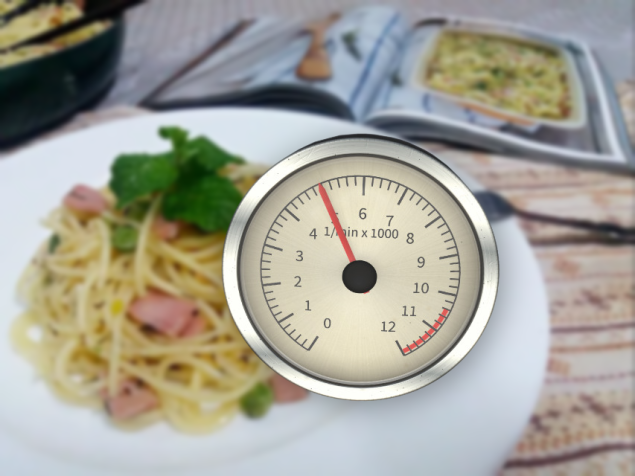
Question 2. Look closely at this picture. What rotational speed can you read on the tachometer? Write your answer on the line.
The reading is 5000 rpm
